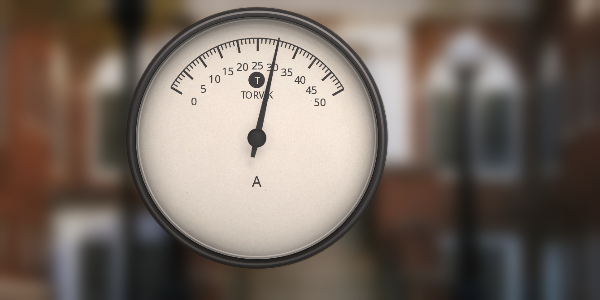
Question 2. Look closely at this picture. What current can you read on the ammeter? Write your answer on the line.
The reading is 30 A
